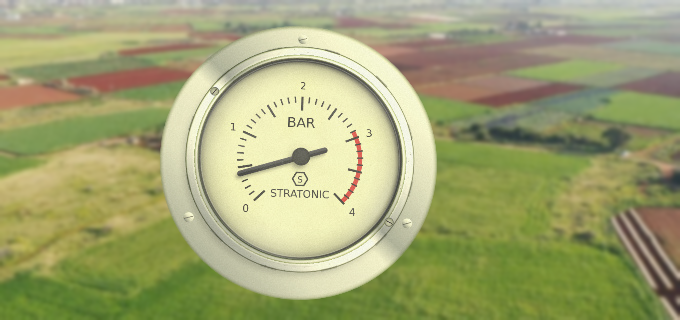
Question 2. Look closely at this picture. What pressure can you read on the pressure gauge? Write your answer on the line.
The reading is 0.4 bar
